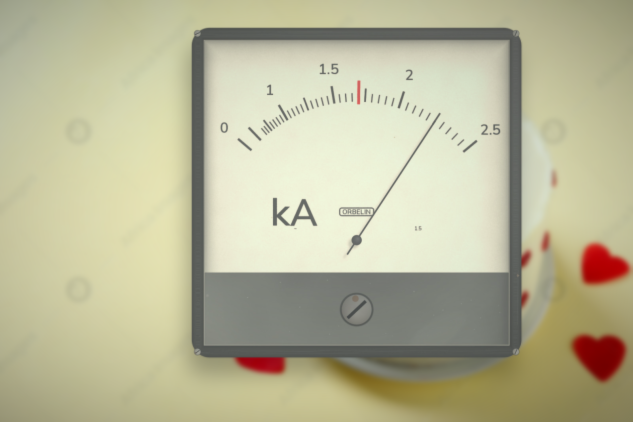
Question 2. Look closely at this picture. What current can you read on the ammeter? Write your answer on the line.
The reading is 2.25 kA
